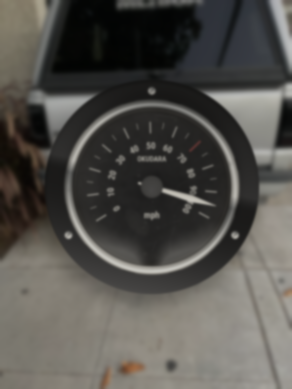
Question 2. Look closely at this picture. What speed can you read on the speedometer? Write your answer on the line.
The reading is 95 mph
